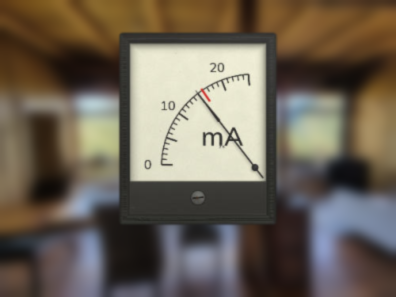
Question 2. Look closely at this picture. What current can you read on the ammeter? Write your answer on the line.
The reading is 15 mA
